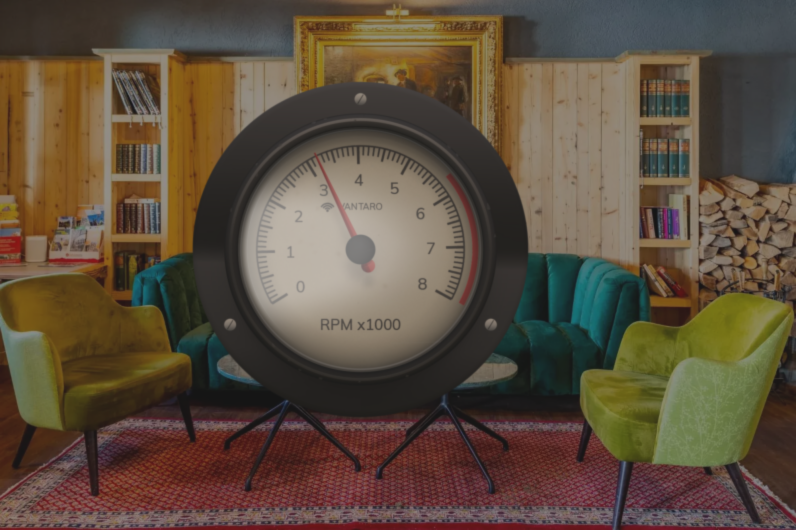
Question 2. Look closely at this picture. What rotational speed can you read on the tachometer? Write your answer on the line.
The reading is 3200 rpm
